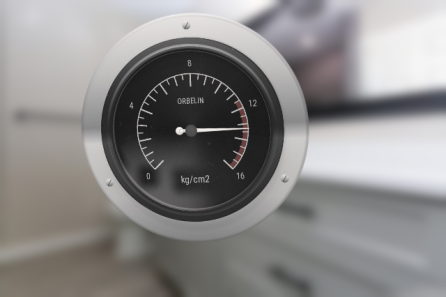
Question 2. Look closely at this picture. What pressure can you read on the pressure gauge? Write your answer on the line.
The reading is 13.25 kg/cm²
